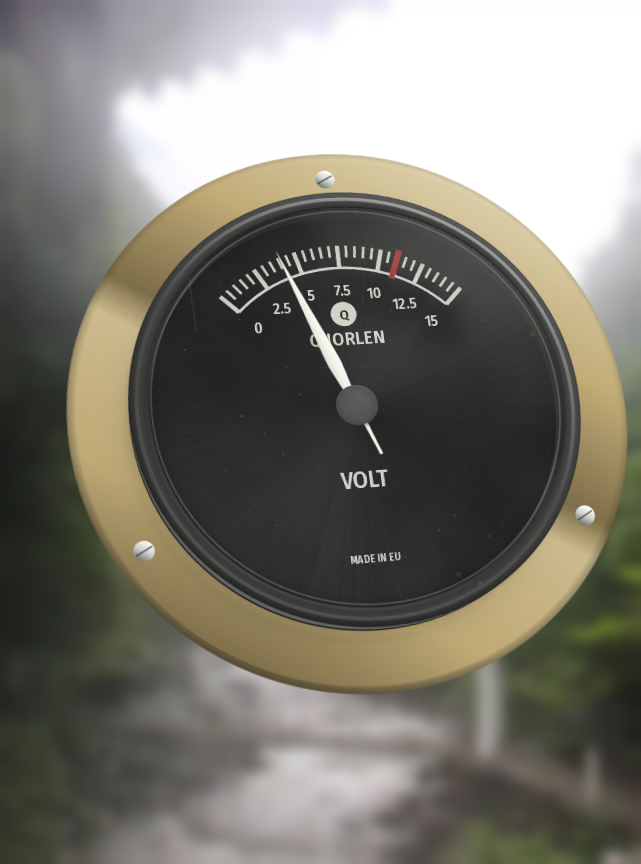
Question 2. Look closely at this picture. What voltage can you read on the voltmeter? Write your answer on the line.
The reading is 4 V
